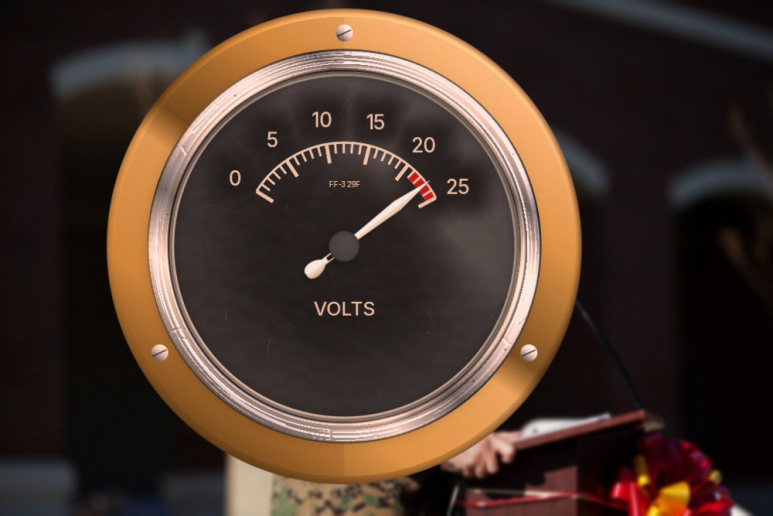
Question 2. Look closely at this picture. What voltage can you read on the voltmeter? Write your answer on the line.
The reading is 23 V
